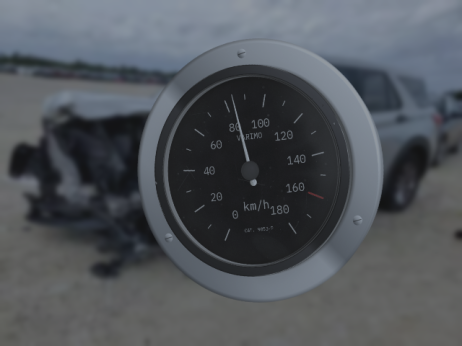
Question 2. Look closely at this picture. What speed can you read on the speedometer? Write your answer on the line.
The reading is 85 km/h
